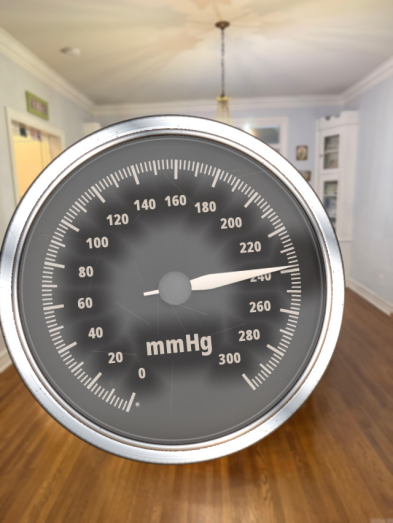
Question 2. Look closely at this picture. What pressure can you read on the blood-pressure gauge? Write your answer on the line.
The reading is 238 mmHg
